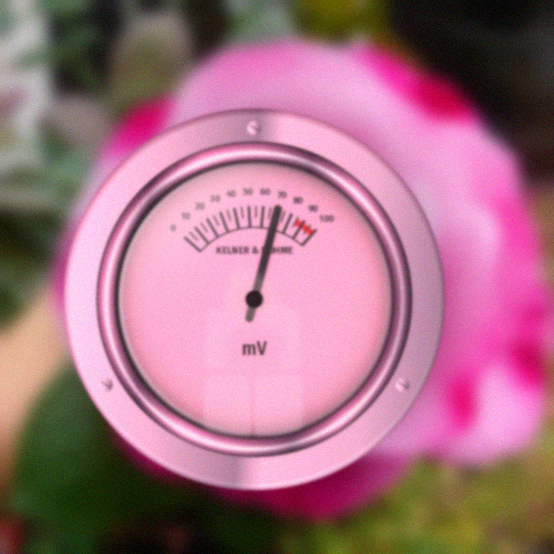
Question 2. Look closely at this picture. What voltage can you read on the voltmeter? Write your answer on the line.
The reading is 70 mV
